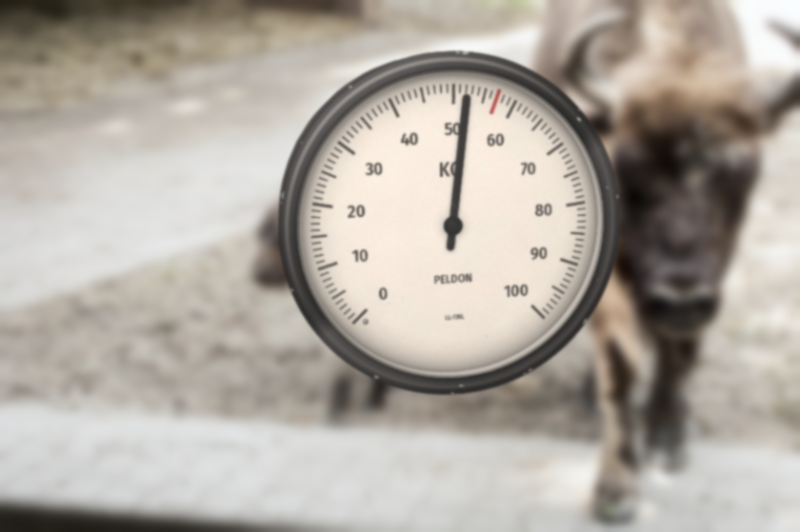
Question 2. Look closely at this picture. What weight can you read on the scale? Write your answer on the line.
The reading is 52 kg
